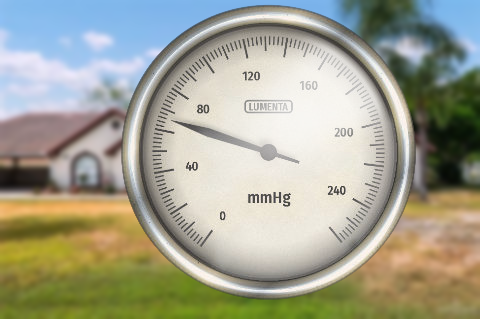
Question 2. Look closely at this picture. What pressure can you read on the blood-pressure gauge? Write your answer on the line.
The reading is 66 mmHg
